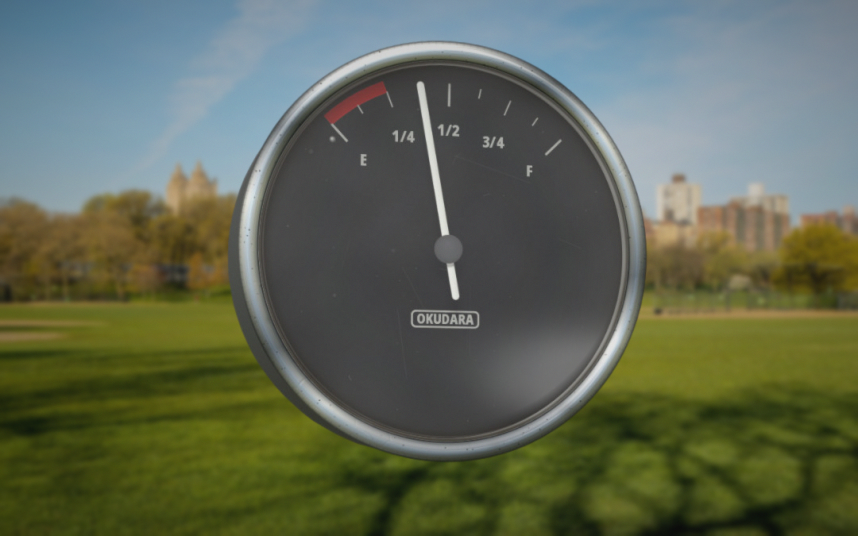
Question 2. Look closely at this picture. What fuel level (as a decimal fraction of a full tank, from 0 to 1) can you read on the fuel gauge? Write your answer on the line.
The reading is 0.375
